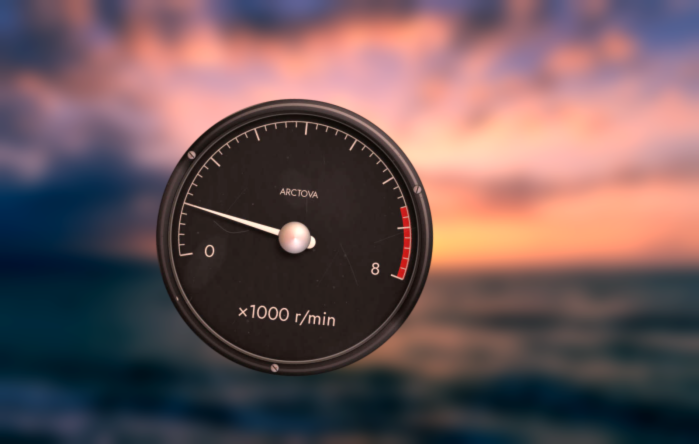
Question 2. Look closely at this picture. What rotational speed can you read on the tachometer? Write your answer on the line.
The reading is 1000 rpm
